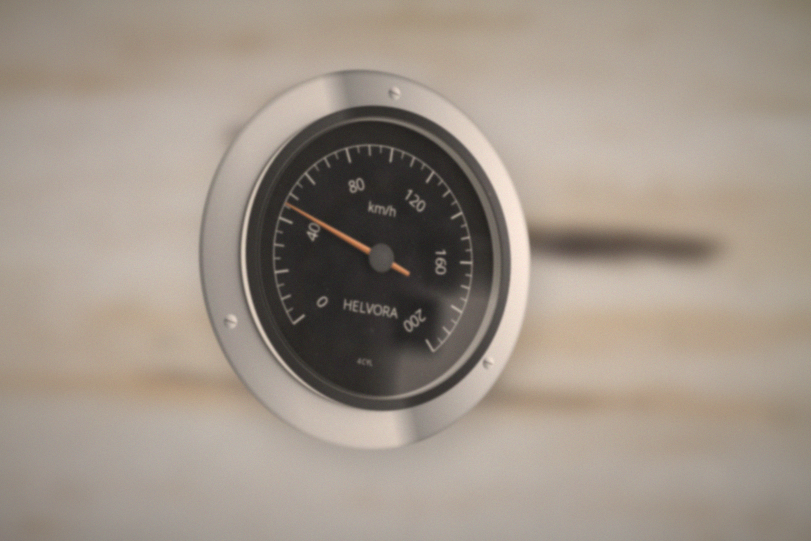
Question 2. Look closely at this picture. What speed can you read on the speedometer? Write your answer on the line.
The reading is 45 km/h
